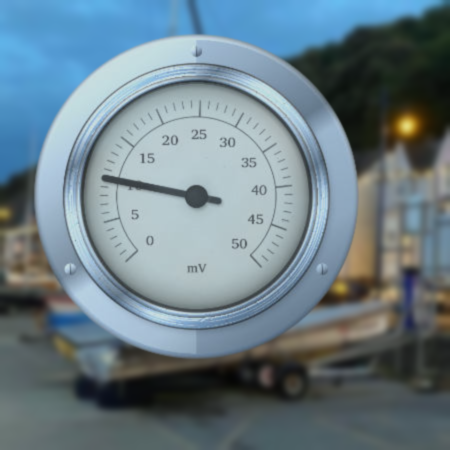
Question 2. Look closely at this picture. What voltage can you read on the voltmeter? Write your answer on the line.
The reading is 10 mV
